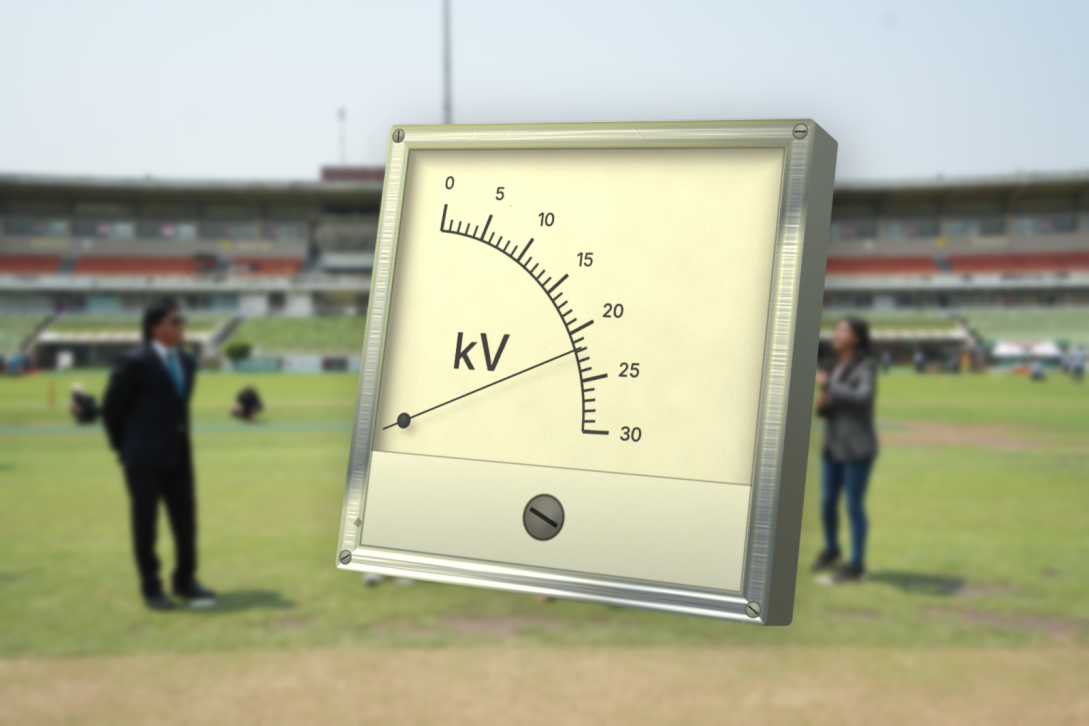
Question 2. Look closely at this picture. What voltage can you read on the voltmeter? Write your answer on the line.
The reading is 22 kV
